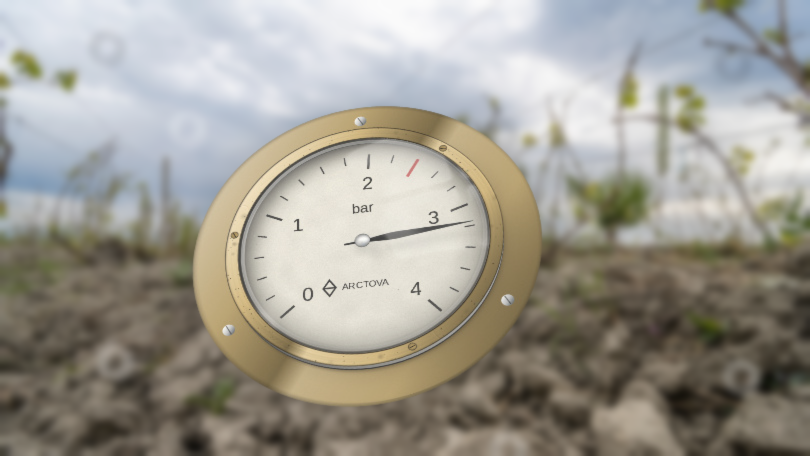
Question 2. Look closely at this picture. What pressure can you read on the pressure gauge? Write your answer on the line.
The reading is 3.2 bar
